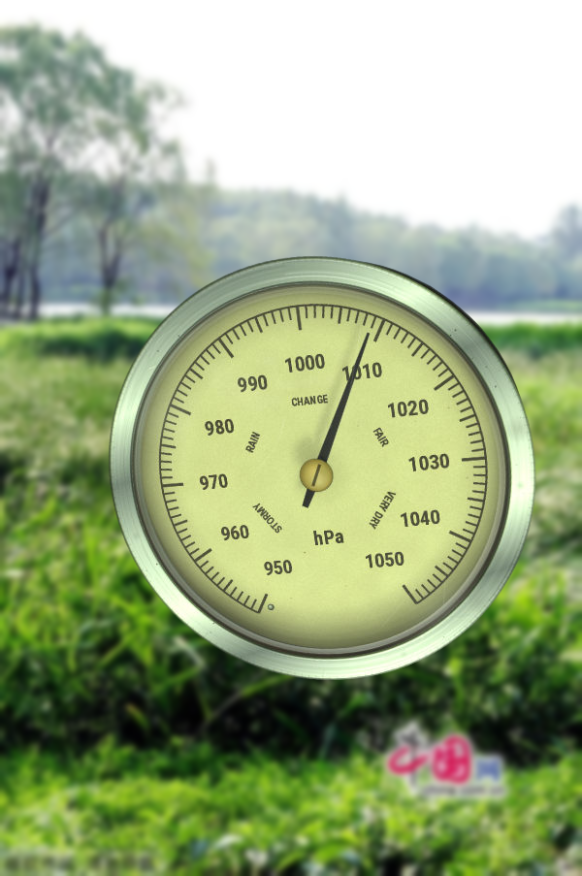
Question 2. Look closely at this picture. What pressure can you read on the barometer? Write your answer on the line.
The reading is 1009 hPa
